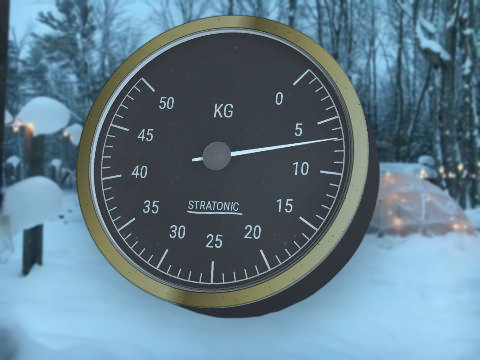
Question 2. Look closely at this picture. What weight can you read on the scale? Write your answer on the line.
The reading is 7 kg
